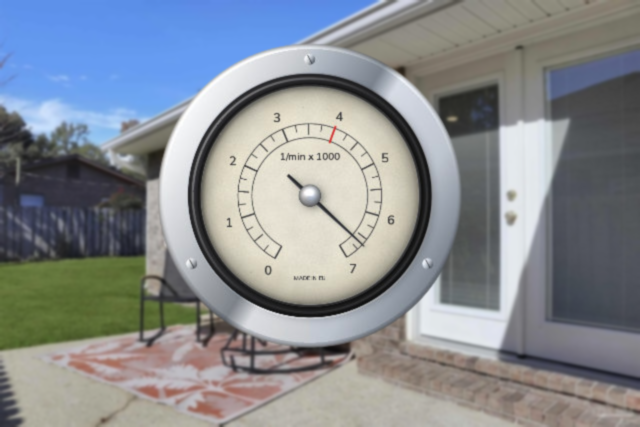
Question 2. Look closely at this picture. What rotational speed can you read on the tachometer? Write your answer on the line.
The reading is 6625 rpm
